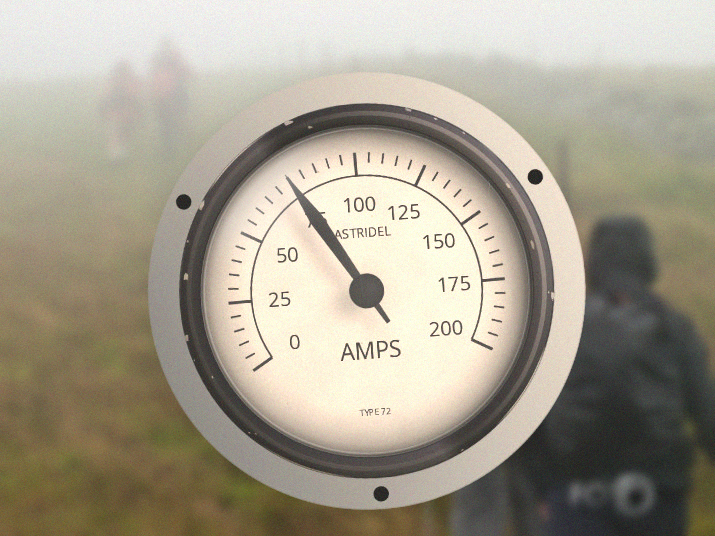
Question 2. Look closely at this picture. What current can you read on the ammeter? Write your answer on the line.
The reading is 75 A
